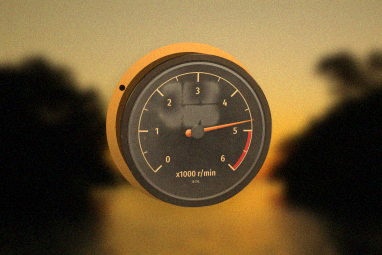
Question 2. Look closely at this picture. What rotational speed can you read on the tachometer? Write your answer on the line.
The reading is 4750 rpm
